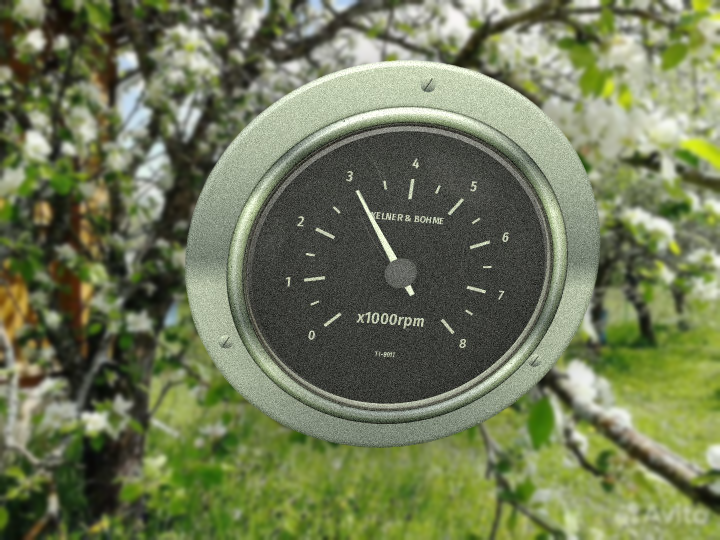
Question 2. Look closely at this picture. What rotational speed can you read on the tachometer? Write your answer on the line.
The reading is 3000 rpm
